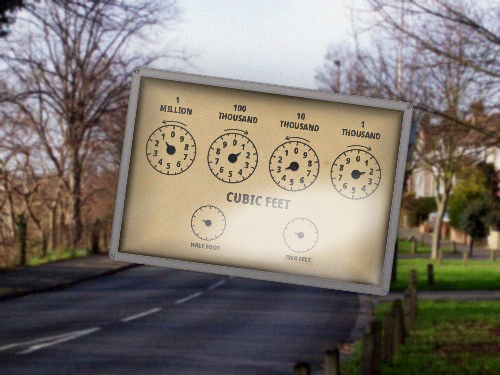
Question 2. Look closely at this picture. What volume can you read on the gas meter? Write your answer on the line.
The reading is 113200 ft³
